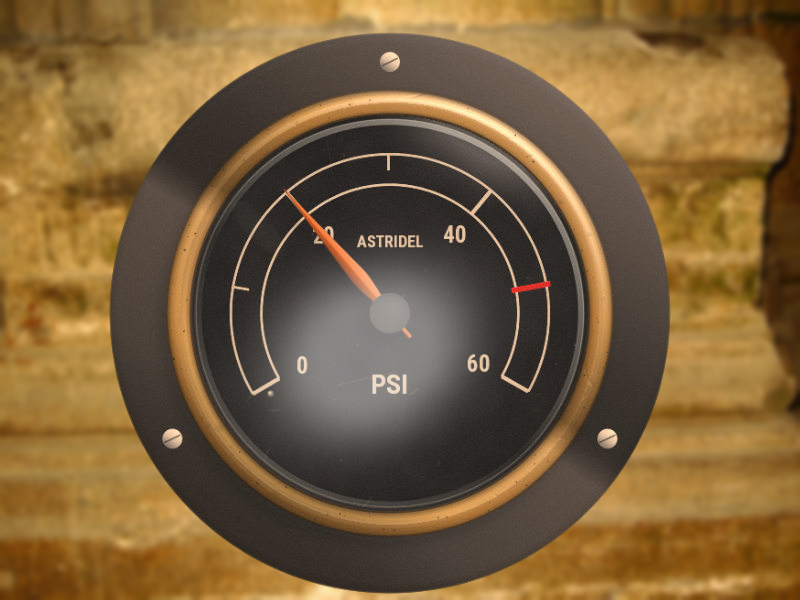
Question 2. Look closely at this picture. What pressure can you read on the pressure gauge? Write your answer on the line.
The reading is 20 psi
